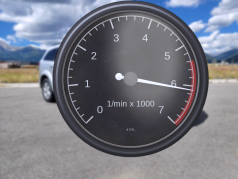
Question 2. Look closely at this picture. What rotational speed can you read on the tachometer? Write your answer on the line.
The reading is 6100 rpm
